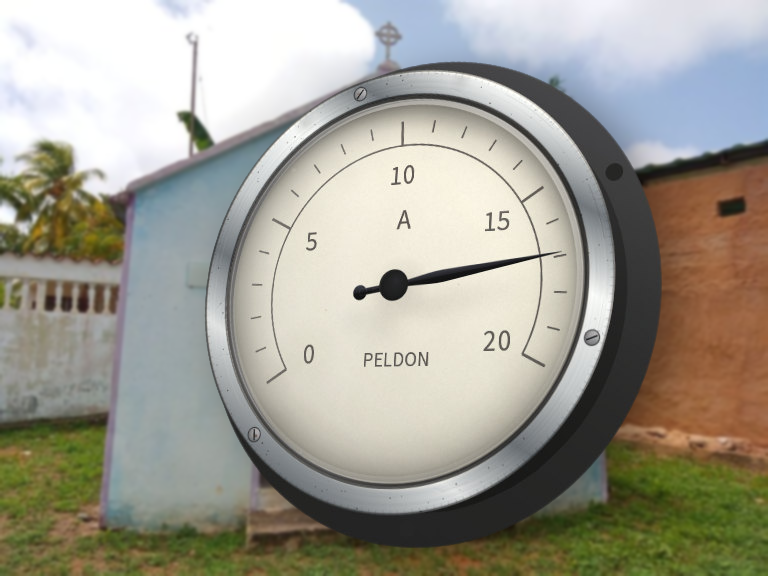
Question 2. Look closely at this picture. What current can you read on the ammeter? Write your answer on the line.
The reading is 17 A
